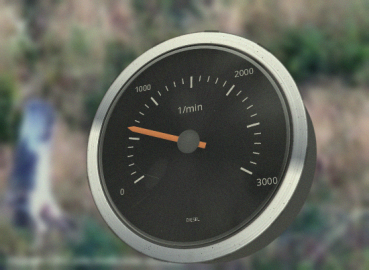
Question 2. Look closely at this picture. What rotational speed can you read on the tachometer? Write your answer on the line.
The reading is 600 rpm
